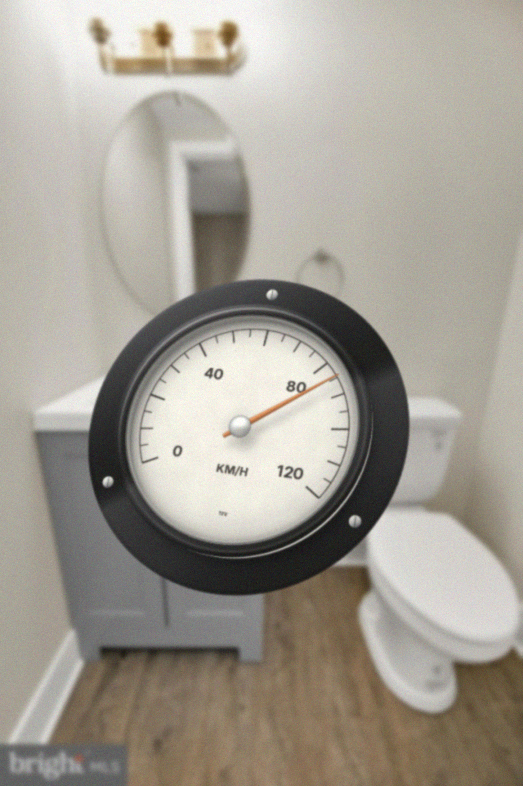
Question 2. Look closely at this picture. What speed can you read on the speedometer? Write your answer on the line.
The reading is 85 km/h
